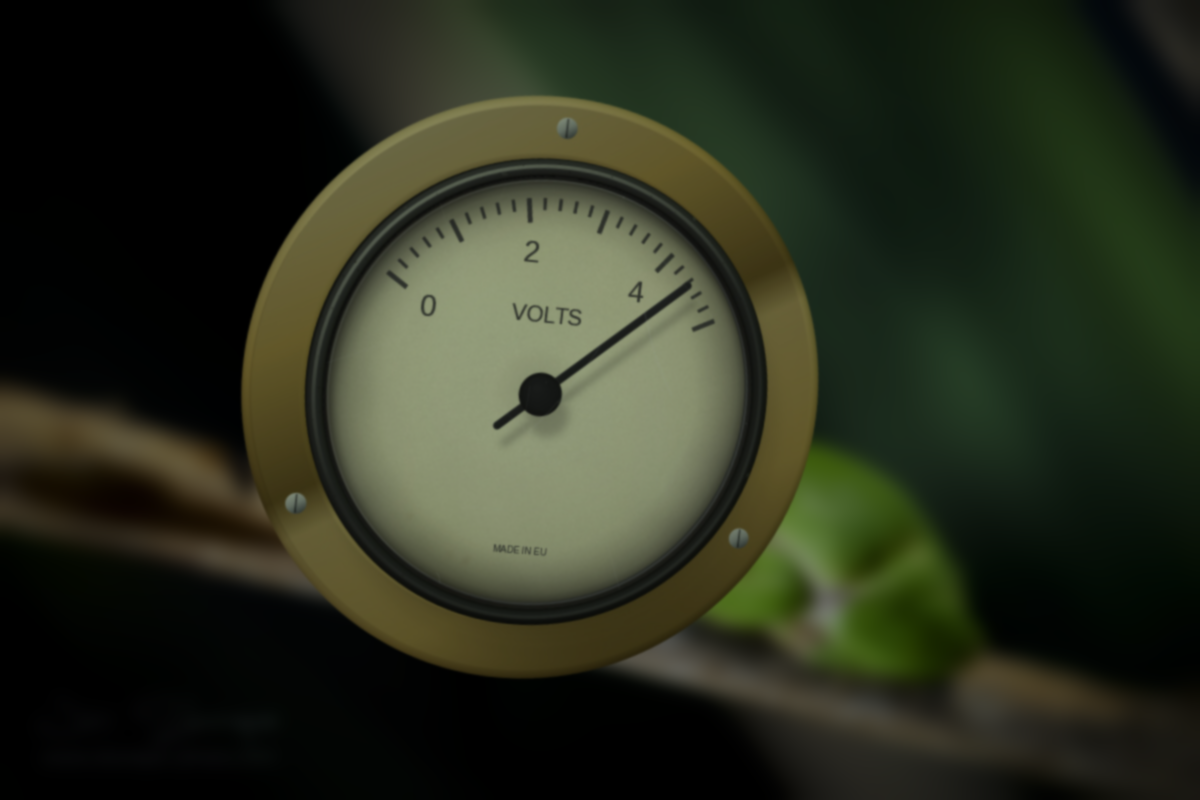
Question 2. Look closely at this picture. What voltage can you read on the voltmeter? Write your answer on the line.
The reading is 4.4 V
